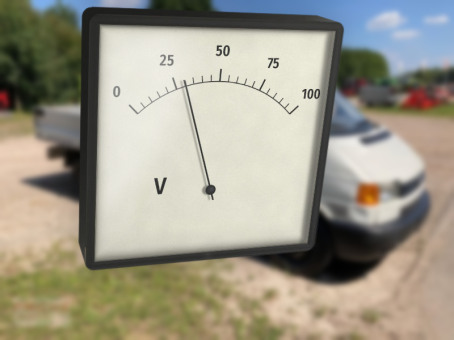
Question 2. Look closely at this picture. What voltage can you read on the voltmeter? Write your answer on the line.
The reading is 30 V
